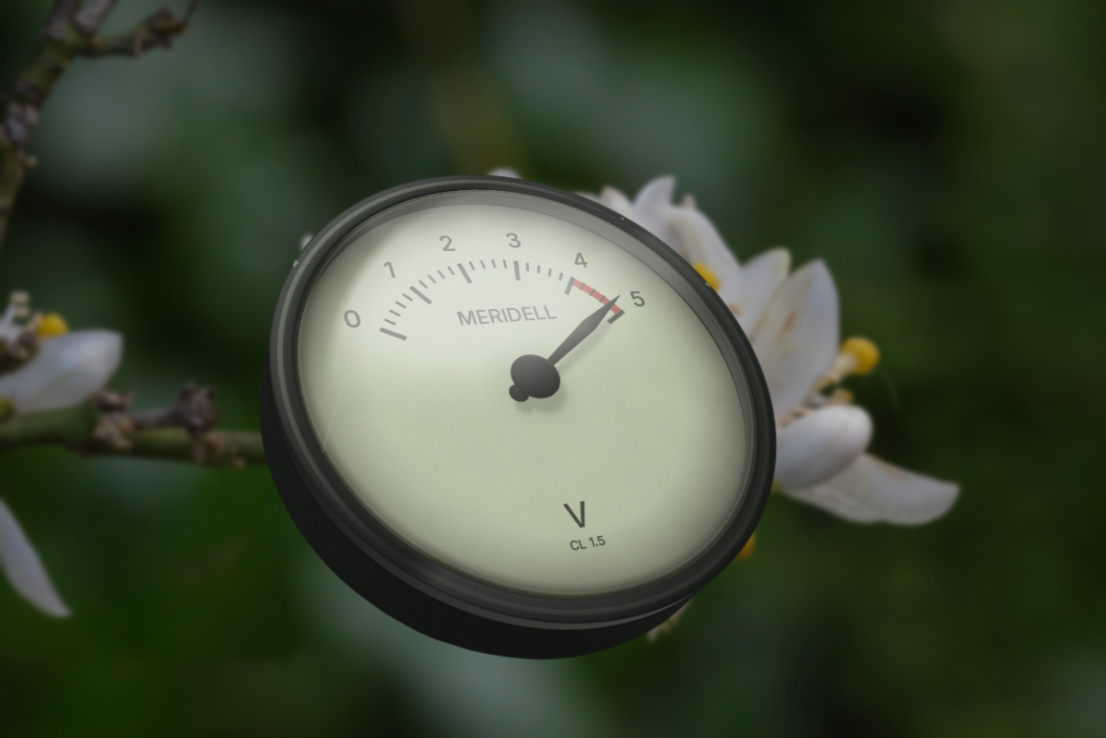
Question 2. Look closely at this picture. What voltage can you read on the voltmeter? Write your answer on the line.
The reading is 4.8 V
